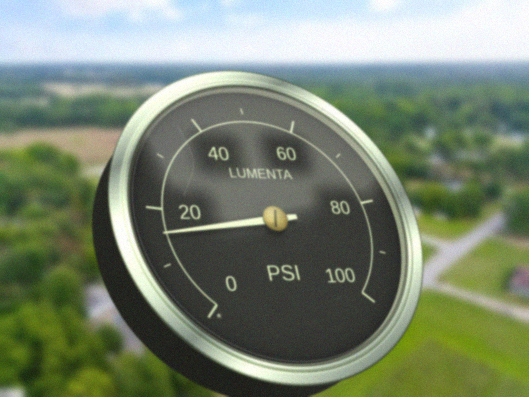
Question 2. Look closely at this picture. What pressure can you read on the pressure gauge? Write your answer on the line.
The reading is 15 psi
